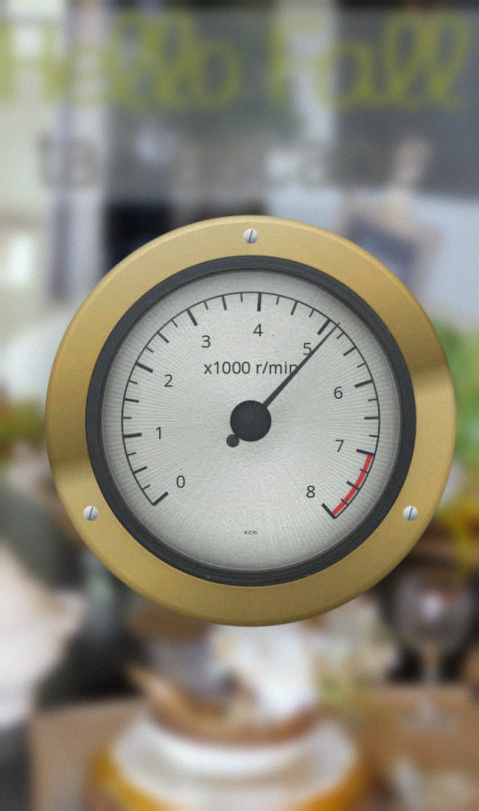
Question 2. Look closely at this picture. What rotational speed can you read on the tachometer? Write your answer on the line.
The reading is 5125 rpm
